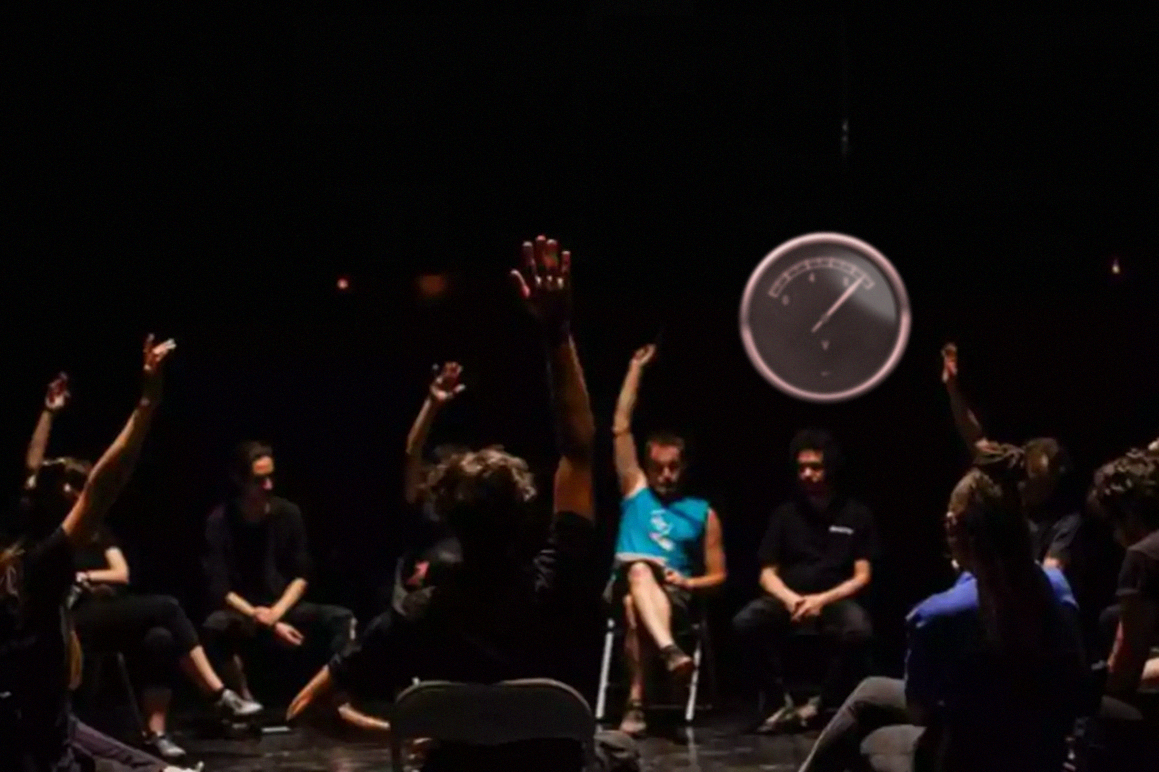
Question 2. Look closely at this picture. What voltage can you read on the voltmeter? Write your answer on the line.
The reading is 9 V
